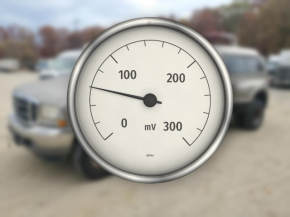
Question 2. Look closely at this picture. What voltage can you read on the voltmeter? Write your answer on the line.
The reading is 60 mV
